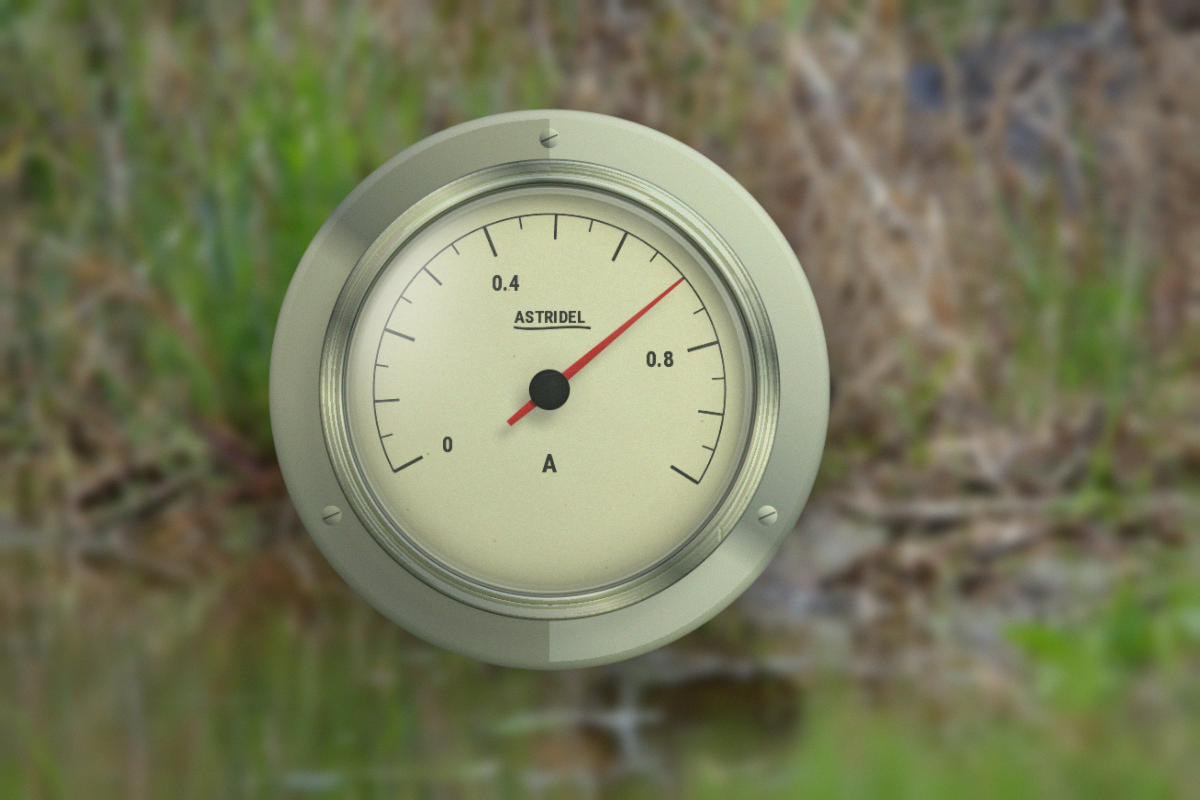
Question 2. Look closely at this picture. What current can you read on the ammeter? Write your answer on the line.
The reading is 0.7 A
